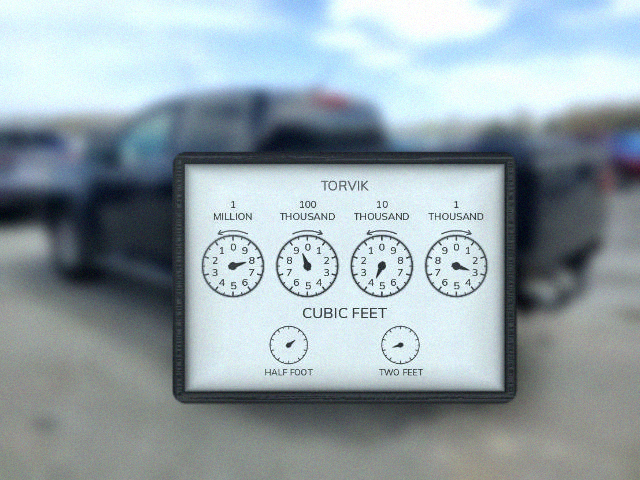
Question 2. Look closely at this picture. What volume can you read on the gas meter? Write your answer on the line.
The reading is 794300 ft³
